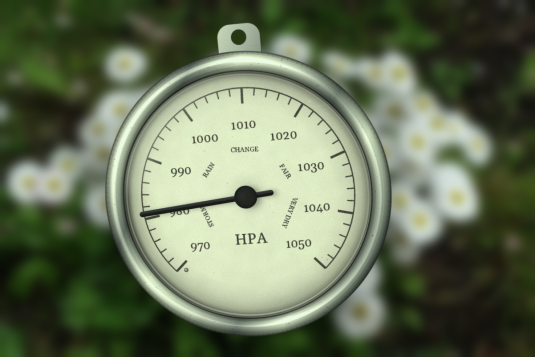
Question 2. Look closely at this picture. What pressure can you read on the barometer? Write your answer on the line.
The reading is 981 hPa
